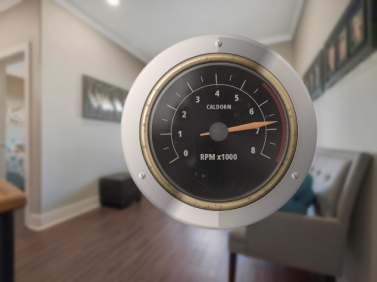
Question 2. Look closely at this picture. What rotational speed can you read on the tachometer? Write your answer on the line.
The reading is 6750 rpm
